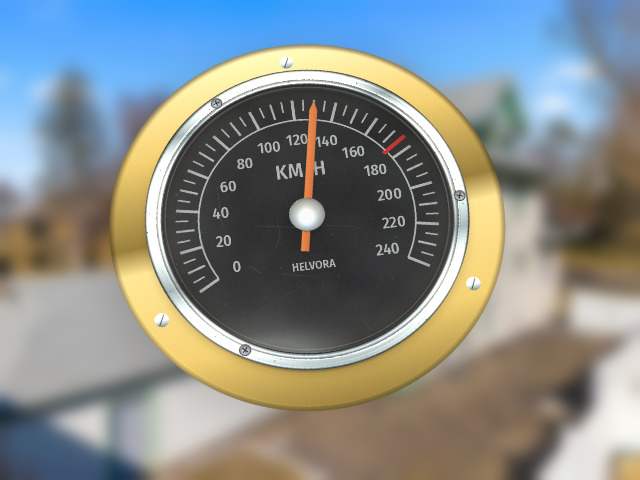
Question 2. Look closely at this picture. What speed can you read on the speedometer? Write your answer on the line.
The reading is 130 km/h
